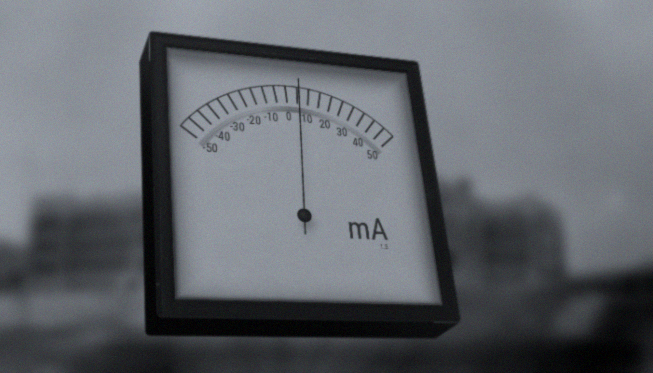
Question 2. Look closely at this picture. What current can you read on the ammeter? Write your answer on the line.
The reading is 5 mA
